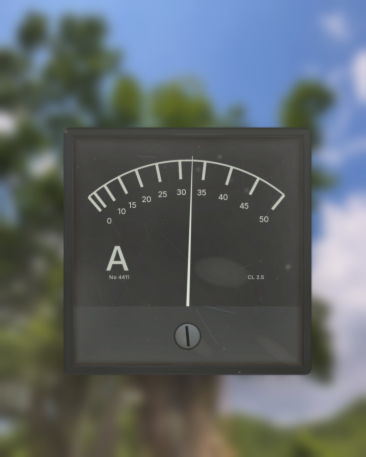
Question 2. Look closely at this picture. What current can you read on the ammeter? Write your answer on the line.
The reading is 32.5 A
